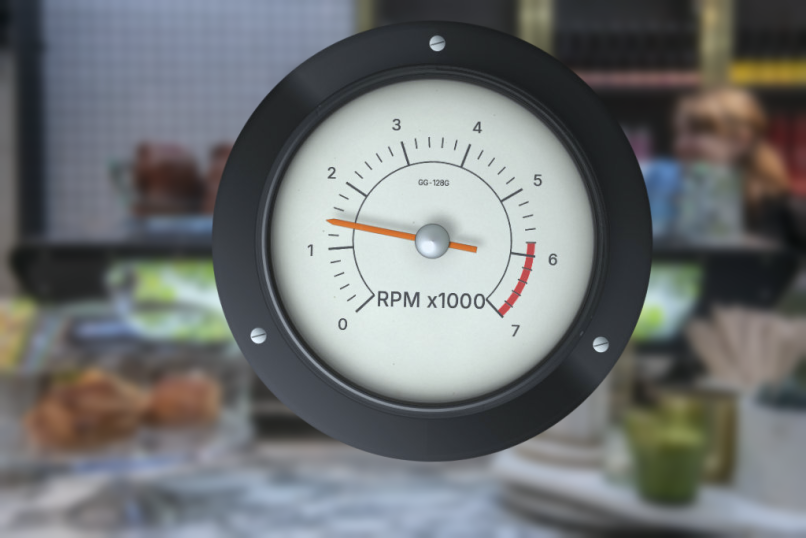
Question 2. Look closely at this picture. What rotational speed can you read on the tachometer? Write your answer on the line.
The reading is 1400 rpm
